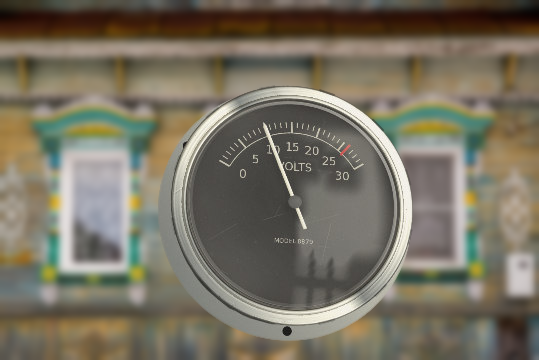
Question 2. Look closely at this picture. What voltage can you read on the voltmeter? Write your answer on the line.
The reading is 10 V
